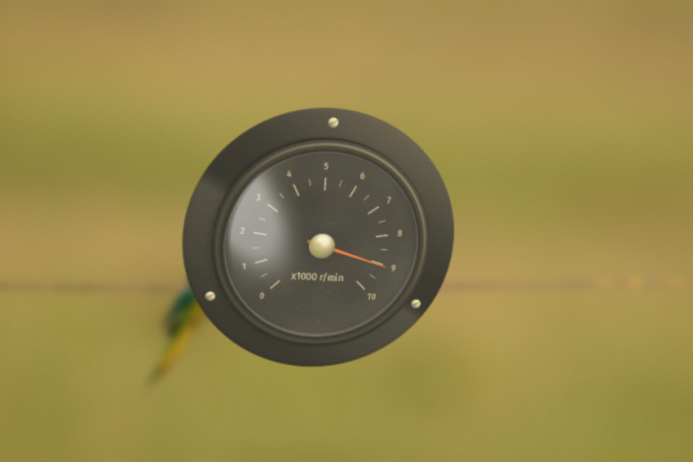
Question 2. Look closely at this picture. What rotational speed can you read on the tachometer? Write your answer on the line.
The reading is 9000 rpm
